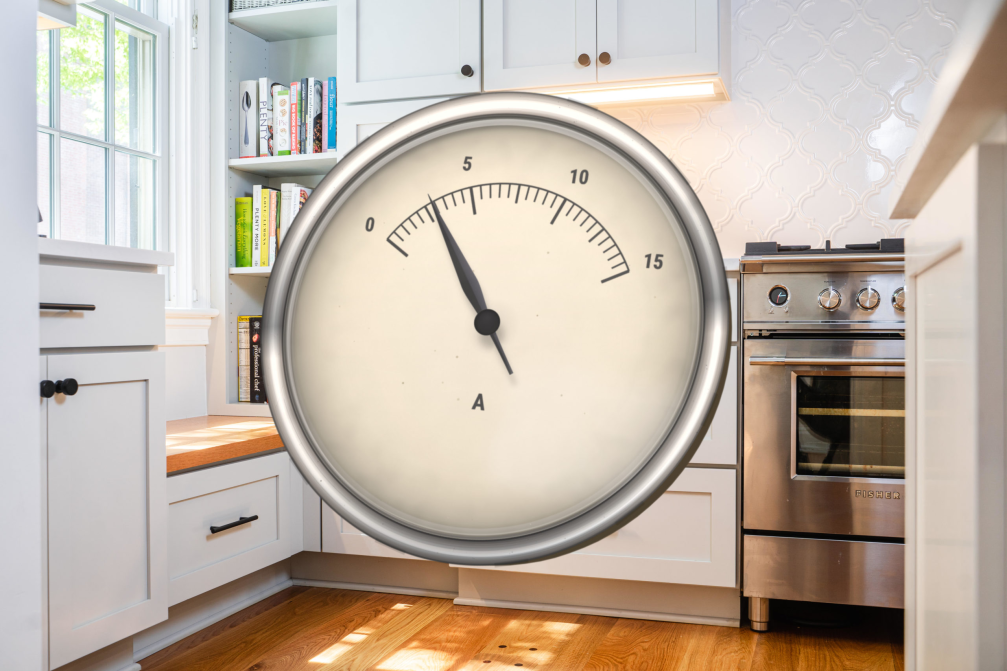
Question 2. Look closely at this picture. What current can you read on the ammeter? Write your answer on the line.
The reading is 3 A
